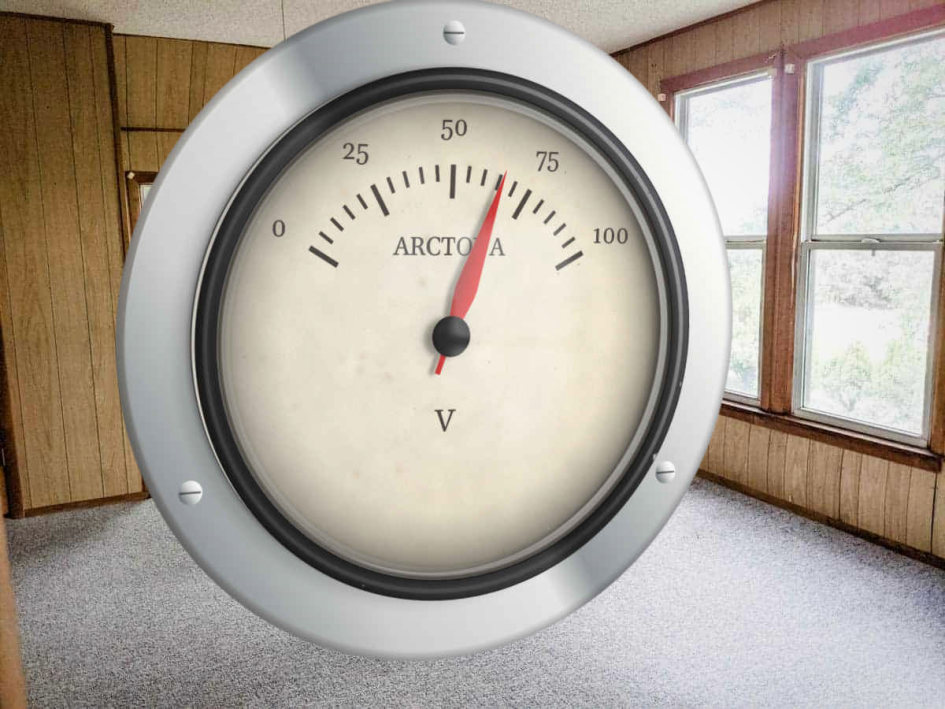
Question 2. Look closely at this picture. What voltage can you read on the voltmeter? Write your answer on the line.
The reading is 65 V
